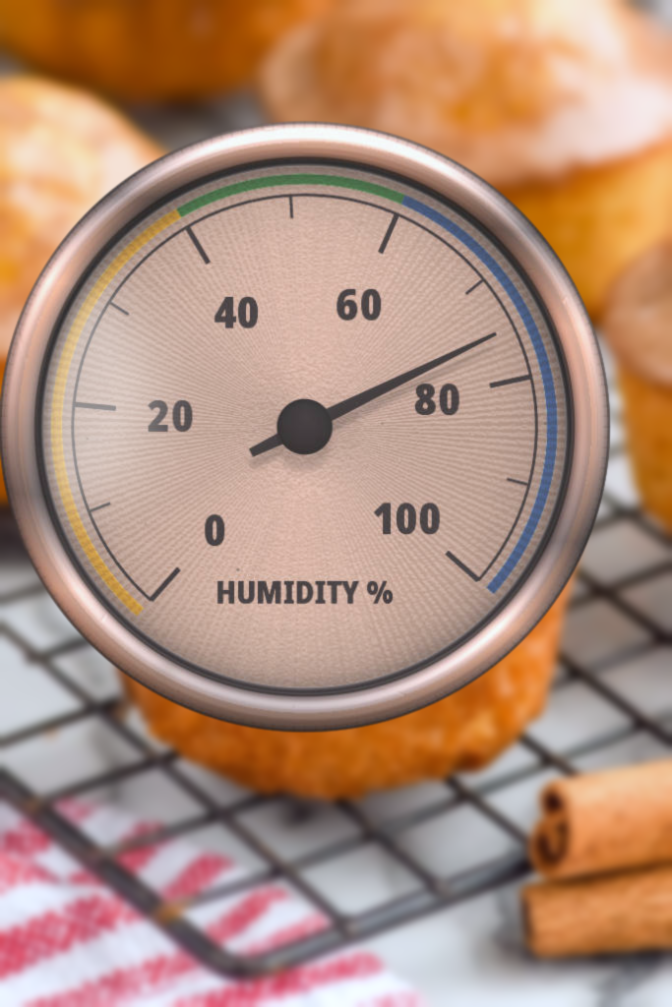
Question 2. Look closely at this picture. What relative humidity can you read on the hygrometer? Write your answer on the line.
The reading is 75 %
